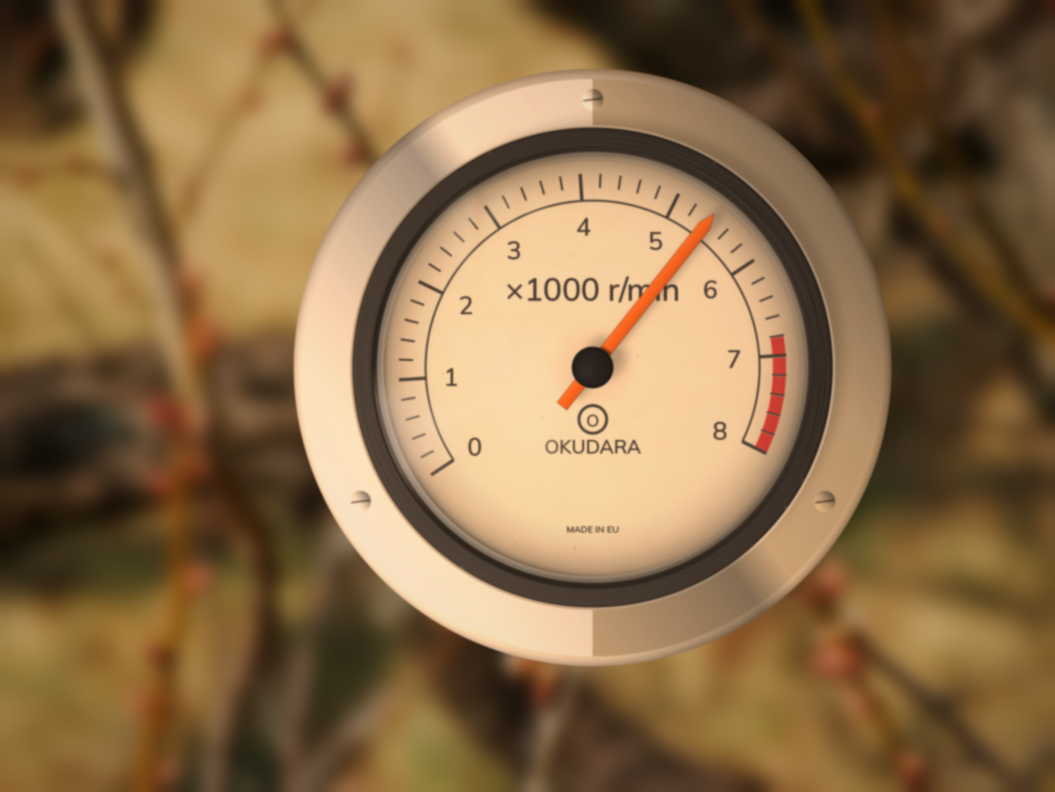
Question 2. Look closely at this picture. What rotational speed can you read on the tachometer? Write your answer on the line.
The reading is 5400 rpm
